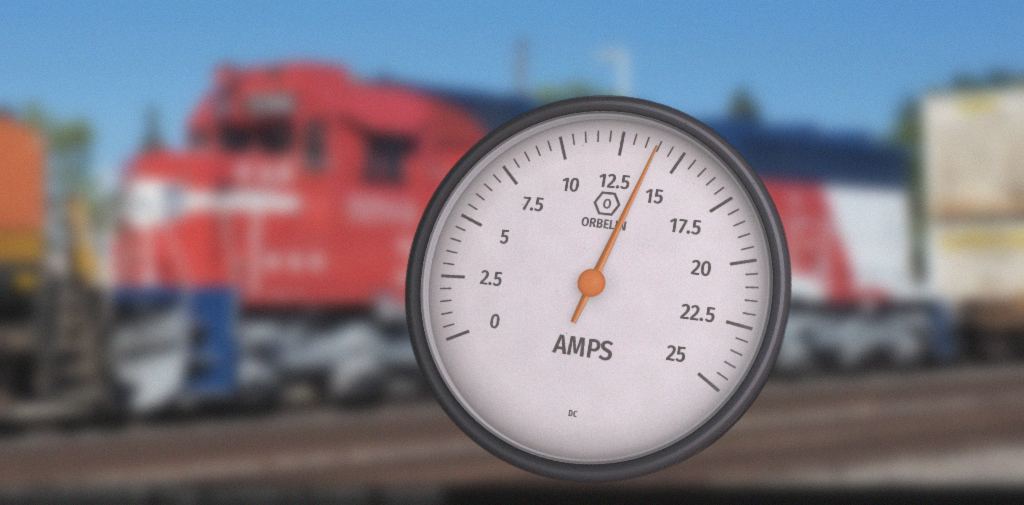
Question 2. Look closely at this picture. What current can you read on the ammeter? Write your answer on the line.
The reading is 14 A
